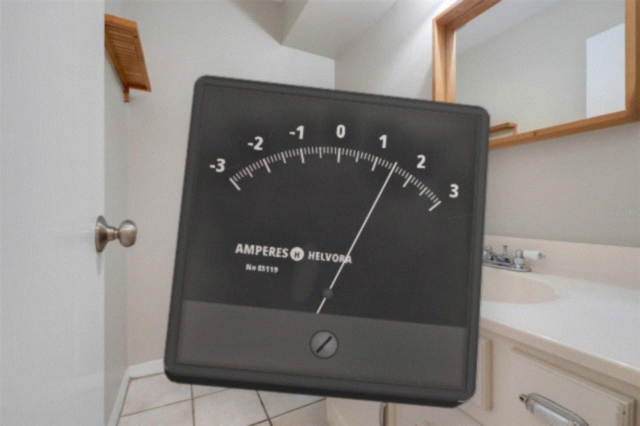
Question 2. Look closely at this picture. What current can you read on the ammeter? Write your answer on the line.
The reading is 1.5 A
